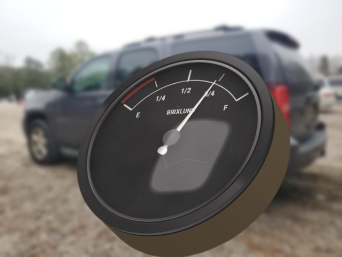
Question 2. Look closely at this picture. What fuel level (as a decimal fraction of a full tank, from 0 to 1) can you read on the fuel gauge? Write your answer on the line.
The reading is 0.75
